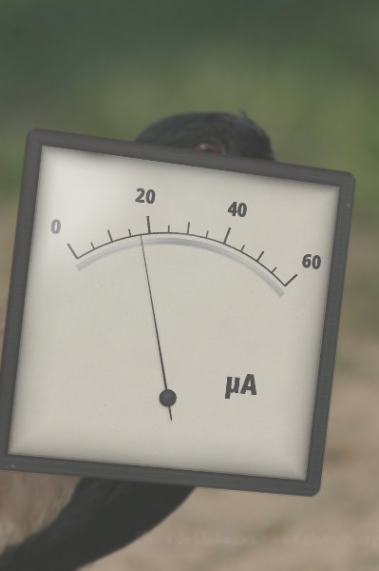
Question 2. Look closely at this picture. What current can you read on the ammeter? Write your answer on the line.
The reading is 17.5 µA
